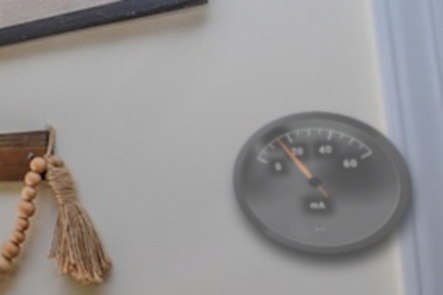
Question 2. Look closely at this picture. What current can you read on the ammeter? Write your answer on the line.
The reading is 15 mA
